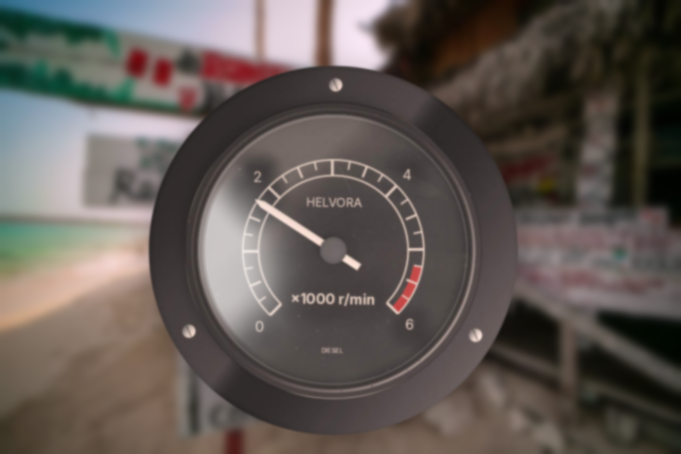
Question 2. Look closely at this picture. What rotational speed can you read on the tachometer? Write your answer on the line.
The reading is 1750 rpm
